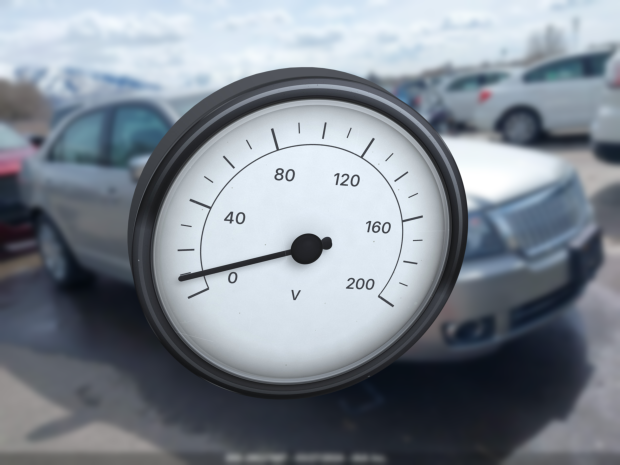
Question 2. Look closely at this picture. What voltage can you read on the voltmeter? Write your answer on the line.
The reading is 10 V
